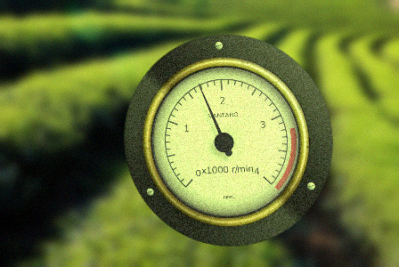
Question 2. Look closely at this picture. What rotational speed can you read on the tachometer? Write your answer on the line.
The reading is 1700 rpm
